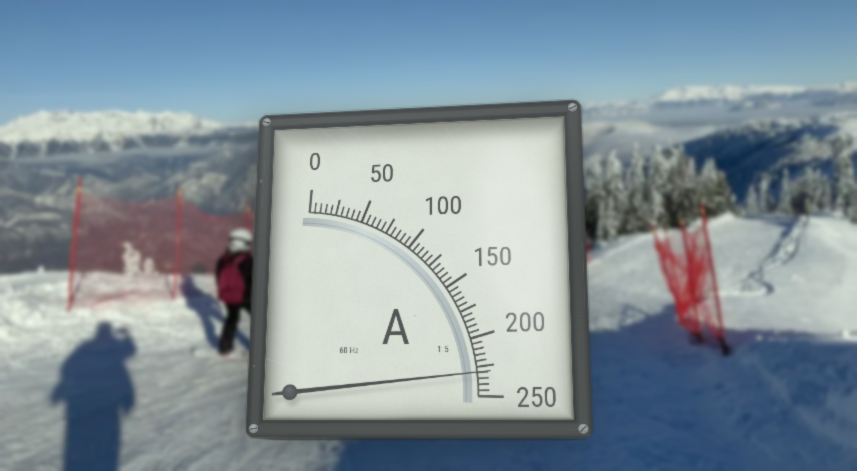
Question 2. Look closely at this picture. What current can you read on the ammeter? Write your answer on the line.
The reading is 230 A
